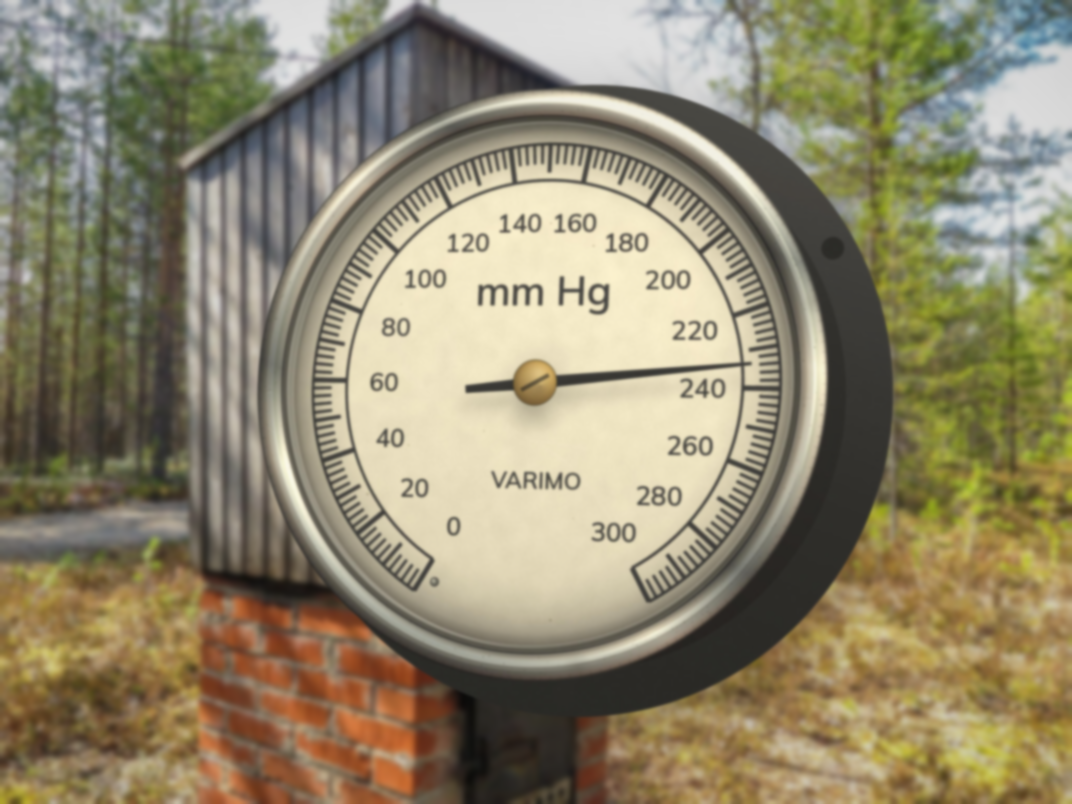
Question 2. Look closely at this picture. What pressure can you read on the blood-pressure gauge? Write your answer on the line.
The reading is 234 mmHg
